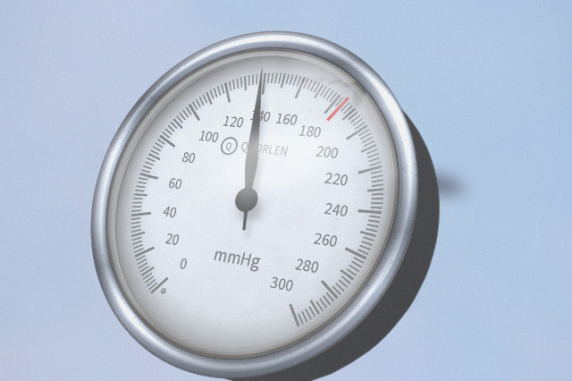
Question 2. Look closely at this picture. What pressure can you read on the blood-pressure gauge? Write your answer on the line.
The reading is 140 mmHg
